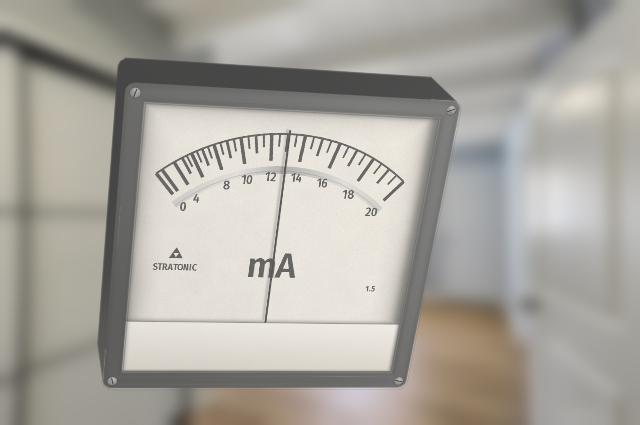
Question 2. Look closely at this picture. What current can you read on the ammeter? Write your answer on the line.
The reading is 13 mA
